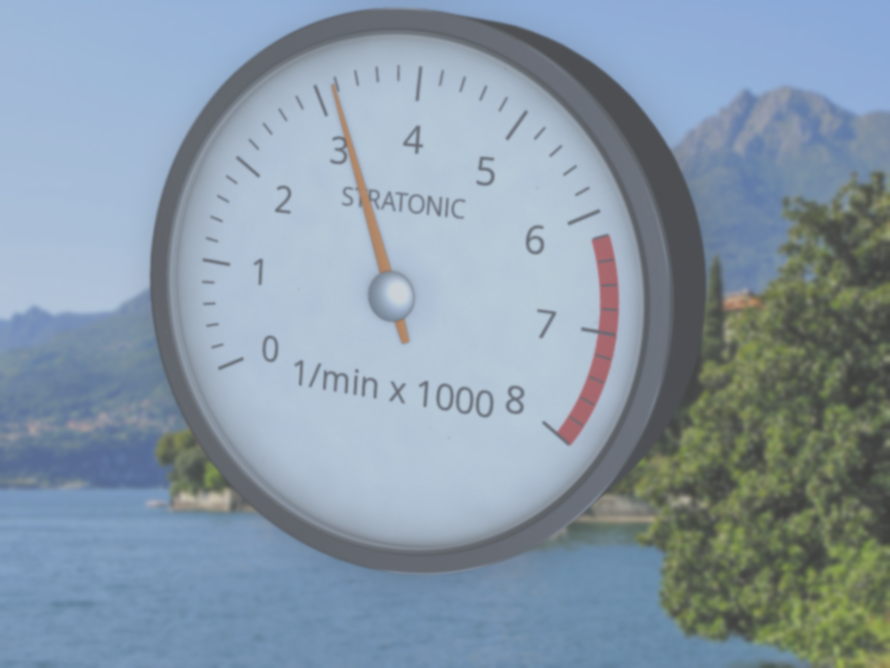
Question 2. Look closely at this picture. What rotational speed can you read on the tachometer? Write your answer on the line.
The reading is 3200 rpm
